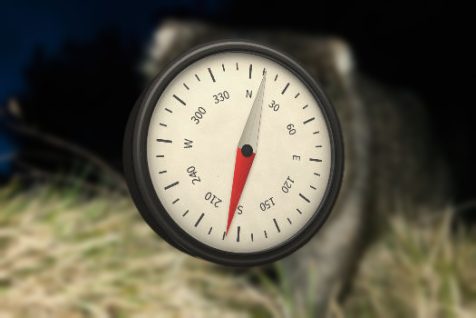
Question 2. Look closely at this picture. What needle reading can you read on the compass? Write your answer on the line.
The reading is 190 °
